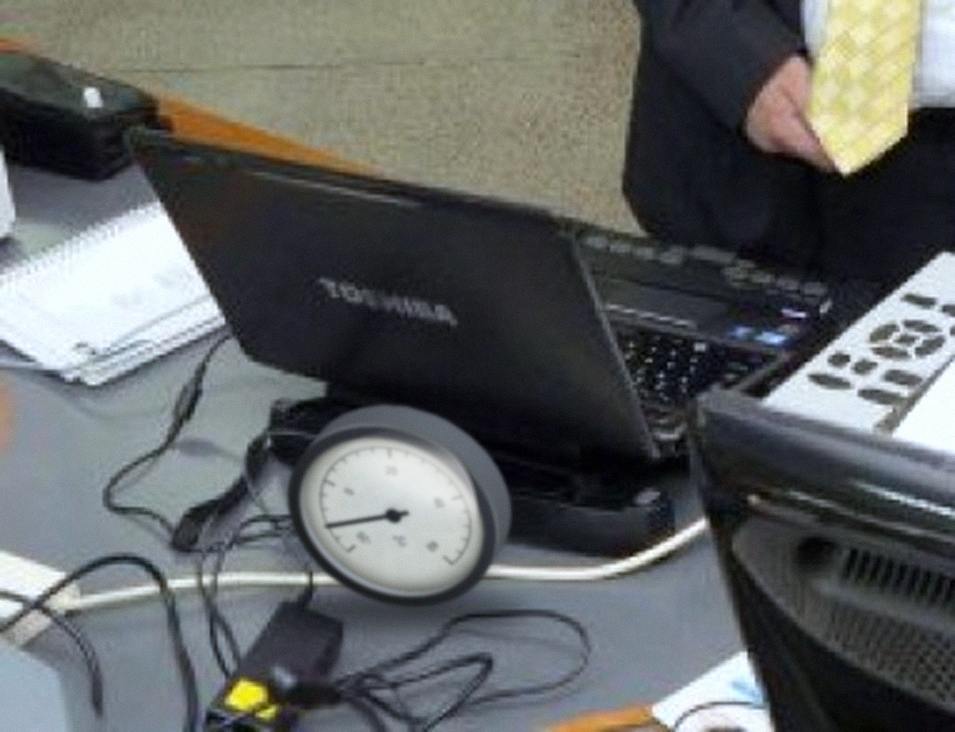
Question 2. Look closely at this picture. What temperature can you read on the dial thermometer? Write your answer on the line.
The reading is -12 °C
